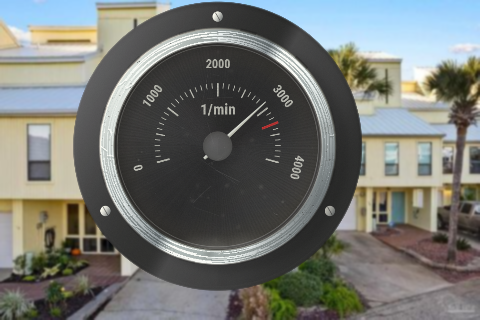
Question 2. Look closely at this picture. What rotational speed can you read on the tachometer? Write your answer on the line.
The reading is 2900 rpm
